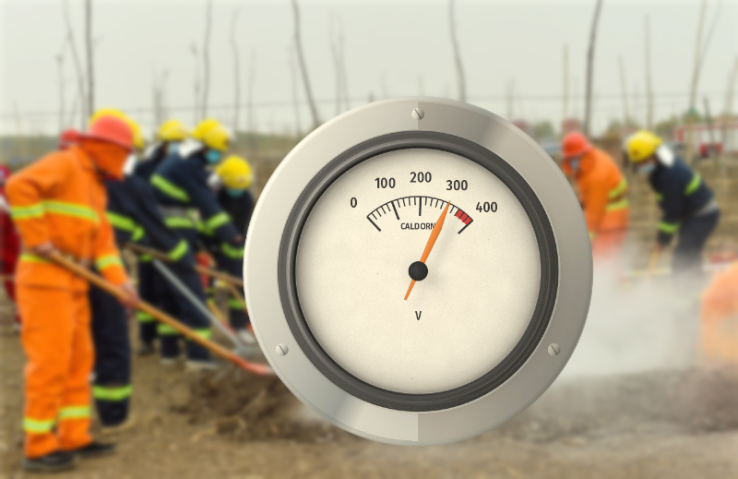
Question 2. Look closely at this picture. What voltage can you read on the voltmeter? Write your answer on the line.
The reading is 300 V
